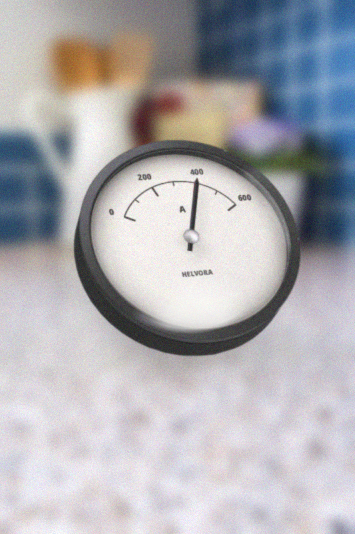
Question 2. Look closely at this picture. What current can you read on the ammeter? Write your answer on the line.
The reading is 400 A
